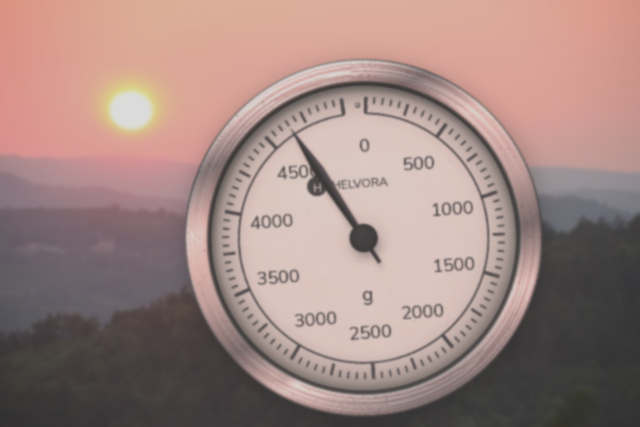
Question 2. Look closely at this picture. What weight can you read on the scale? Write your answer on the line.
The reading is 4650 g
